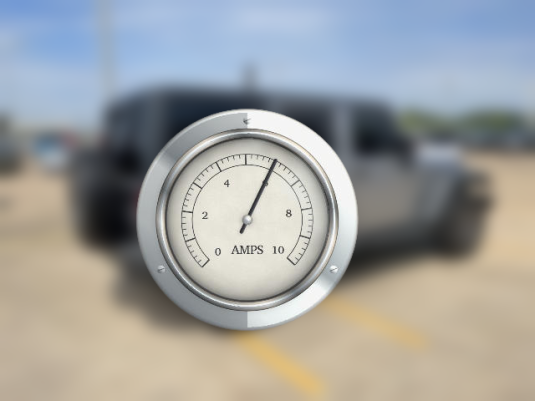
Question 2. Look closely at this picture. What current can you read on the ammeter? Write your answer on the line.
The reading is 6 A
